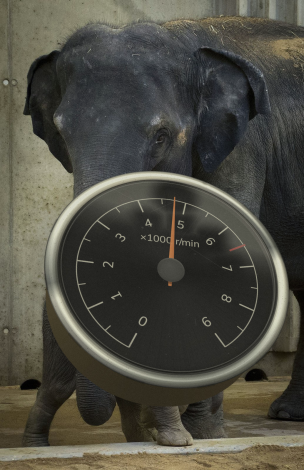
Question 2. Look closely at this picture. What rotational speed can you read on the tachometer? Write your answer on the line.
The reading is 4750 rpm
